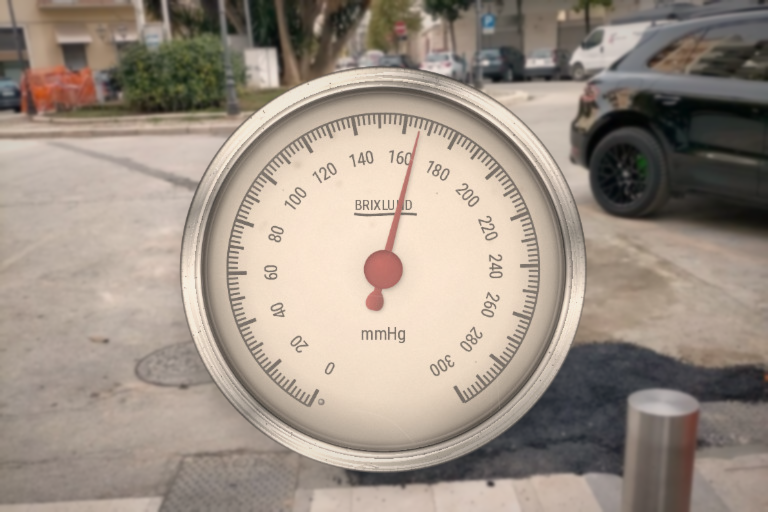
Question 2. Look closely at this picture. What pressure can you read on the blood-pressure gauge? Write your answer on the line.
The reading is 166 mmHg
